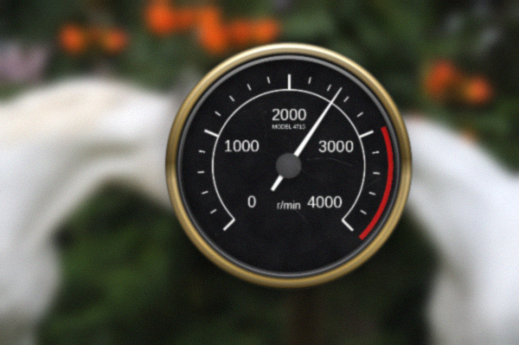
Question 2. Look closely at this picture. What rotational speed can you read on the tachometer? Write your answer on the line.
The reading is 2500 rpm
